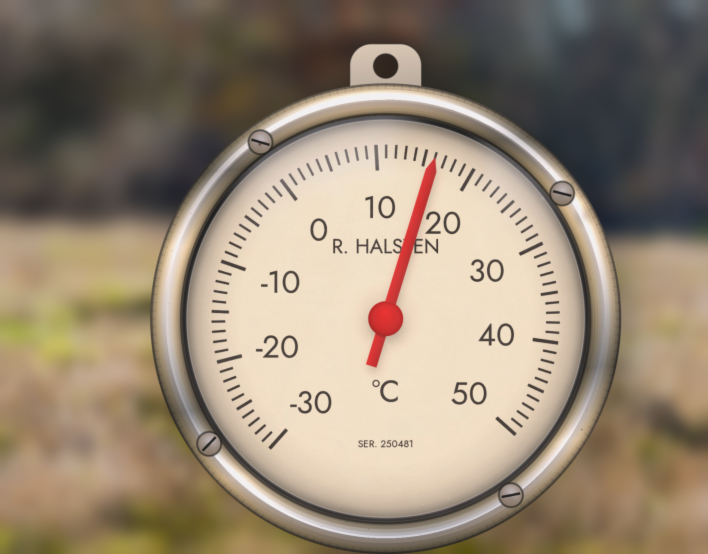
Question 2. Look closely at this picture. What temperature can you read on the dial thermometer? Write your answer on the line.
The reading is 16 °C
